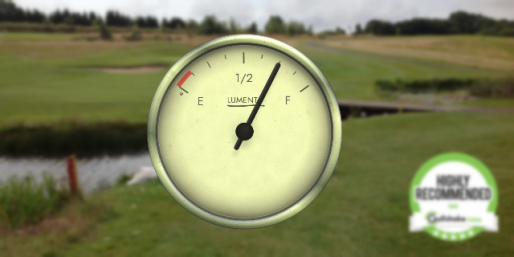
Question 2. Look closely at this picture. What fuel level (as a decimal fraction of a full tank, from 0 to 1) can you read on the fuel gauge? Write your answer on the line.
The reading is 0.75
